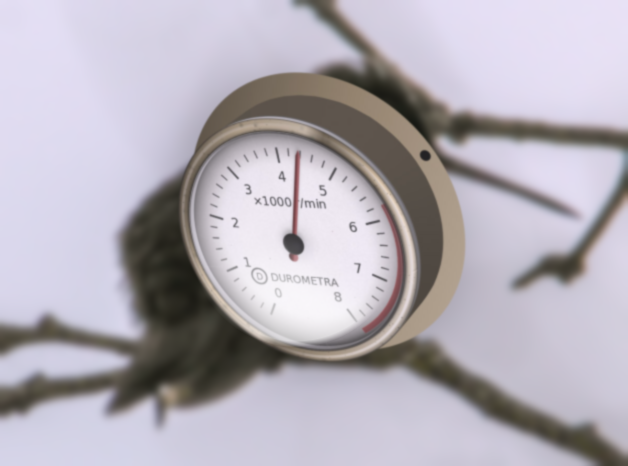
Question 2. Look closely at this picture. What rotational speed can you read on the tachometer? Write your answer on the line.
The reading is 4400 rpm
